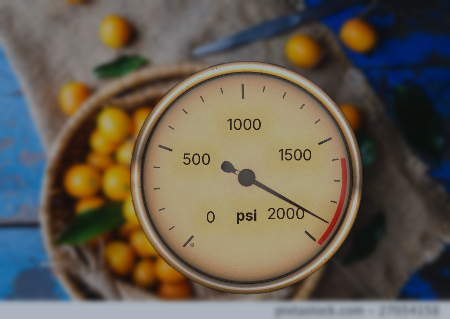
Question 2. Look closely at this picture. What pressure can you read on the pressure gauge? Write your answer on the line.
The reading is 1900 psi
